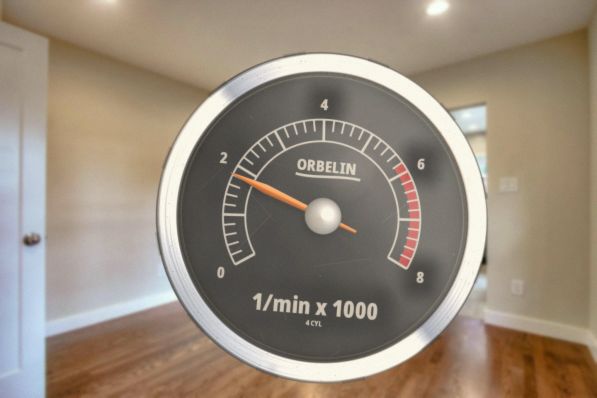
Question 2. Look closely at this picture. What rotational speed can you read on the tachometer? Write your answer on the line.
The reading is 1800 rpm
